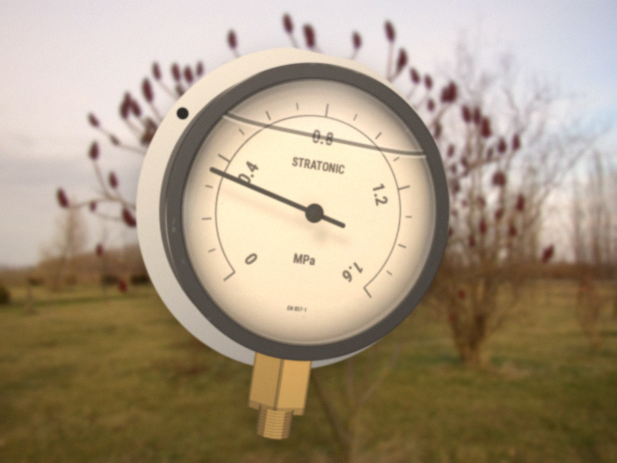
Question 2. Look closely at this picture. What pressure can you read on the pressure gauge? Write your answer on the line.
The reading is 0.35 MPa
